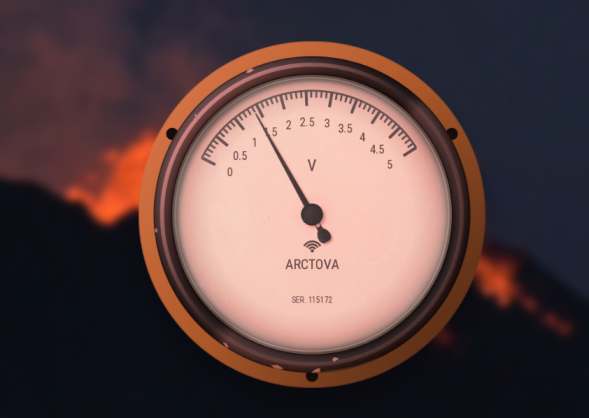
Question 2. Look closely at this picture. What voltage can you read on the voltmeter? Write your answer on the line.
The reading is 1.4 V
